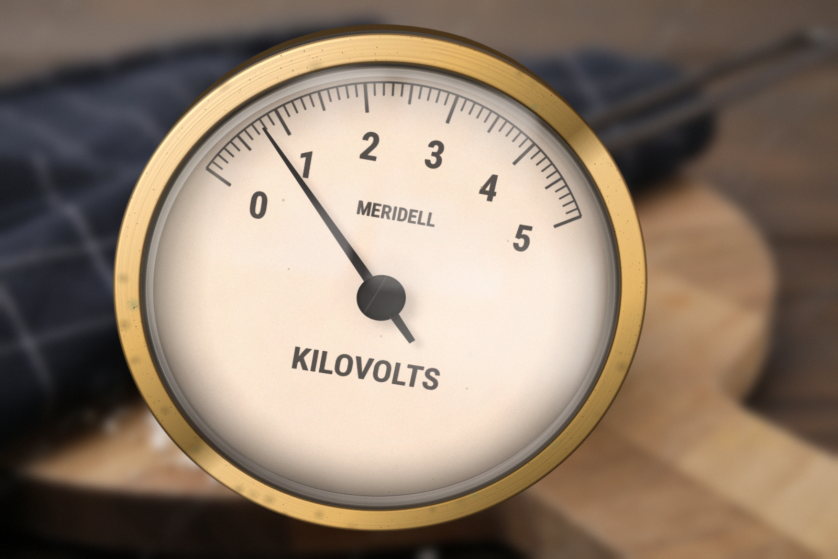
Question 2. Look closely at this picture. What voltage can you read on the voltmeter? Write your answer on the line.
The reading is 0.8 kV
